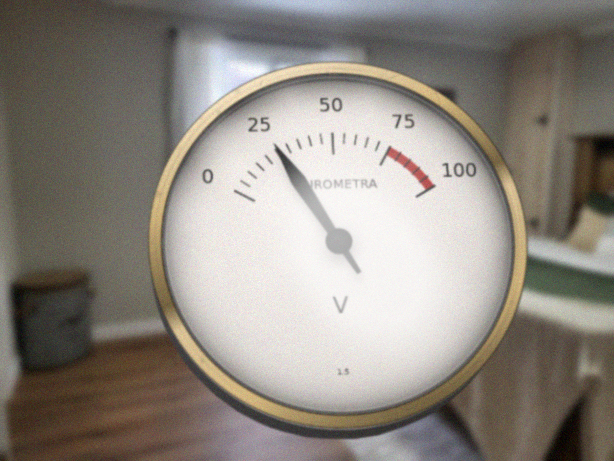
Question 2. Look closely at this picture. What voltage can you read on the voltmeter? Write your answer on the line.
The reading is 25 V
